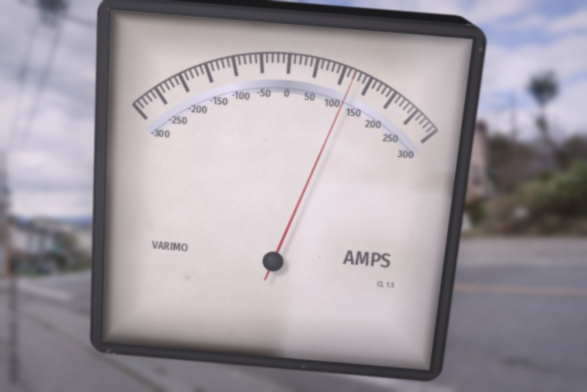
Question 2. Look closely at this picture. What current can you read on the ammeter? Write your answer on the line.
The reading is 120 A
